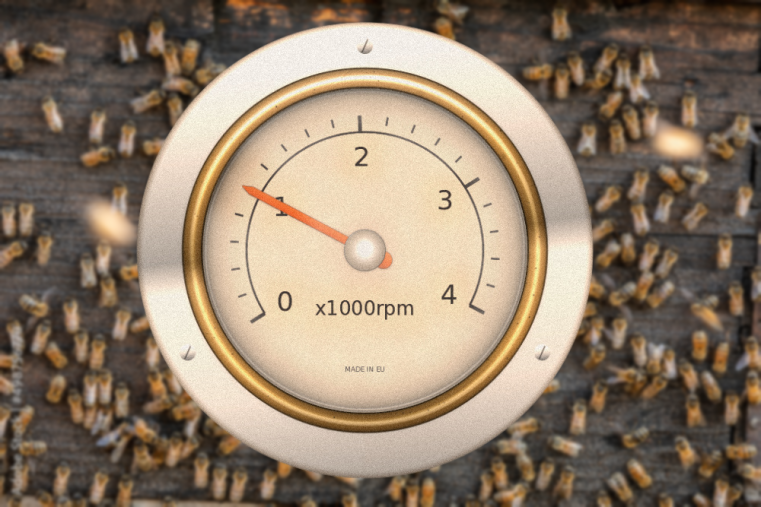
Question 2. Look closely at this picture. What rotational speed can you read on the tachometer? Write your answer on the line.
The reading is 1000 rpm
